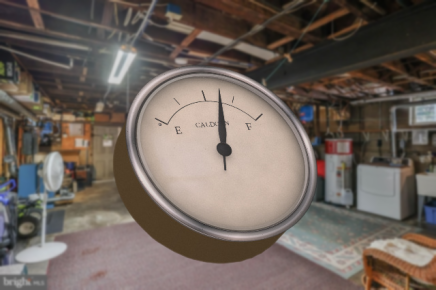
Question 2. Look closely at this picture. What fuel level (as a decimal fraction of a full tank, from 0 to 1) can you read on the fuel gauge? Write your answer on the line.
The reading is 0.625
